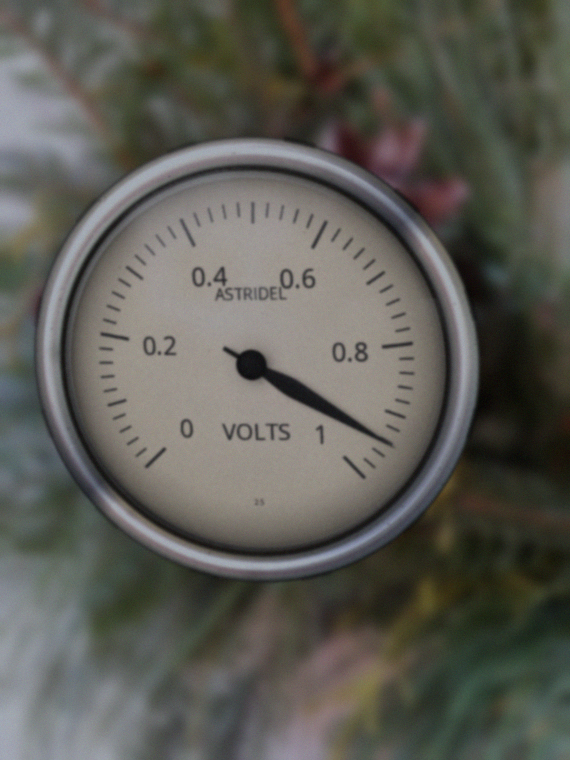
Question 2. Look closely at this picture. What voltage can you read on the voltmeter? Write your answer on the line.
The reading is 0.94 V
